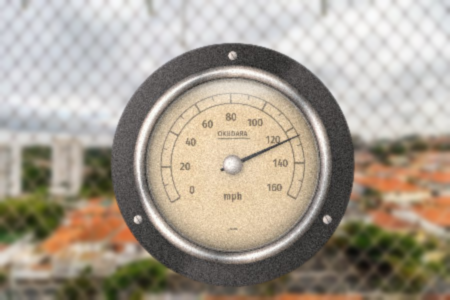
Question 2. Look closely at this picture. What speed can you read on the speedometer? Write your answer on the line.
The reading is 125 mph
